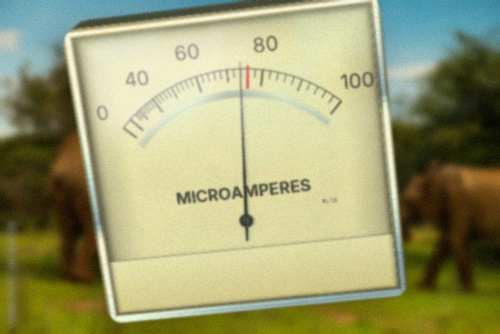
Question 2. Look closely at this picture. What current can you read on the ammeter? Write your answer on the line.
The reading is 74 µA
